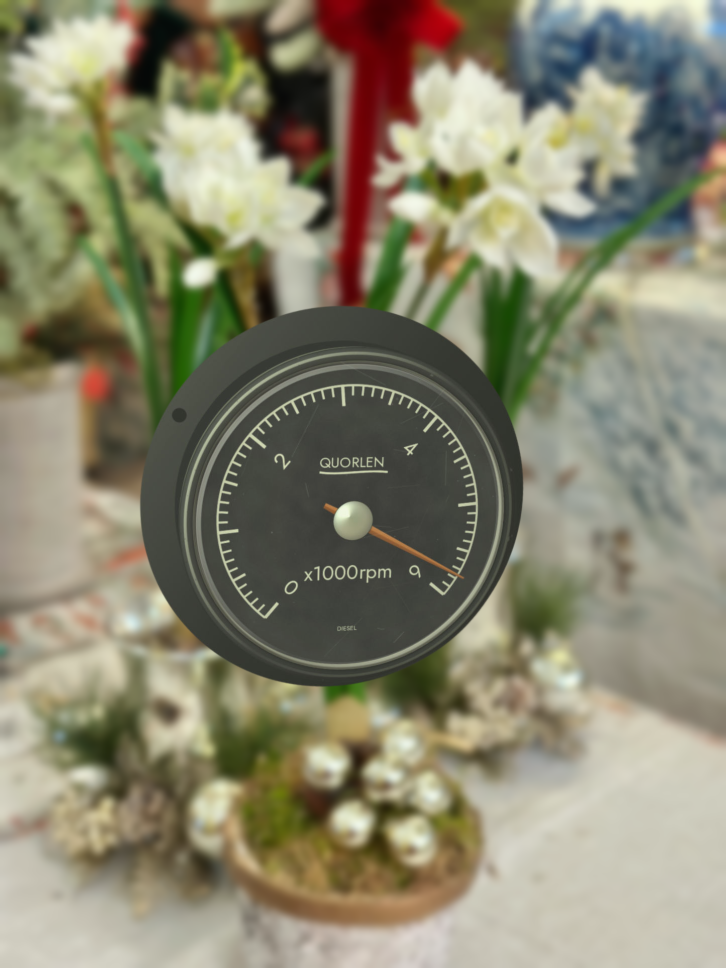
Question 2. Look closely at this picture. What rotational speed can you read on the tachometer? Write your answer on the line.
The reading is 5750 rpm
